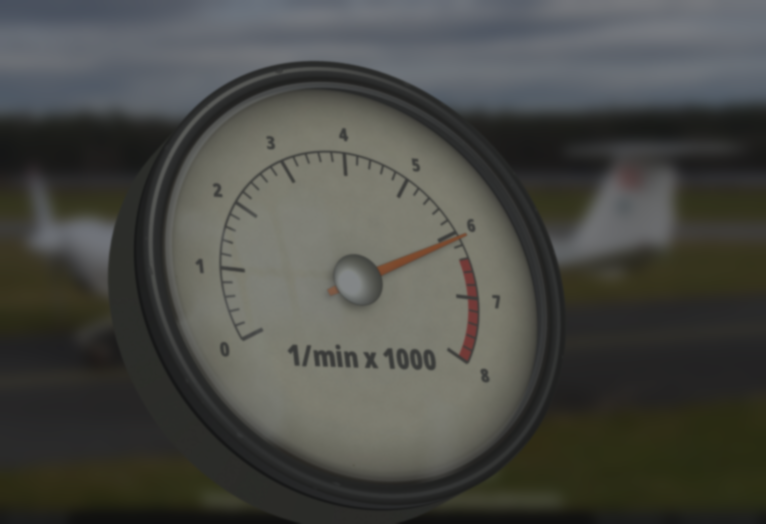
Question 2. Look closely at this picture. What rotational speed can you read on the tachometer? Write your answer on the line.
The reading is 6100 rpm
